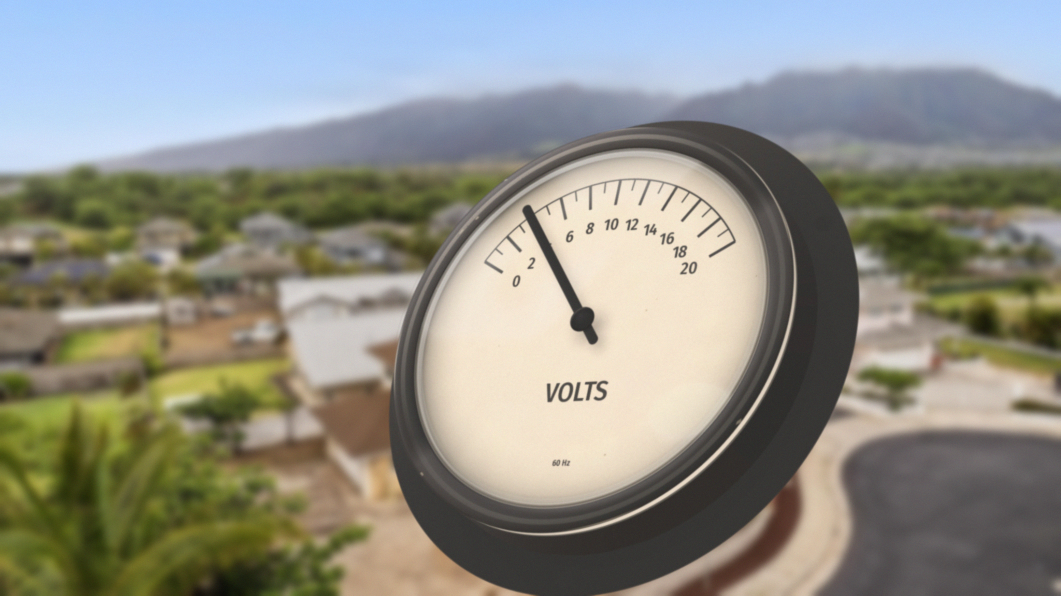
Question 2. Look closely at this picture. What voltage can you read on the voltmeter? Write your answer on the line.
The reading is 4 V
